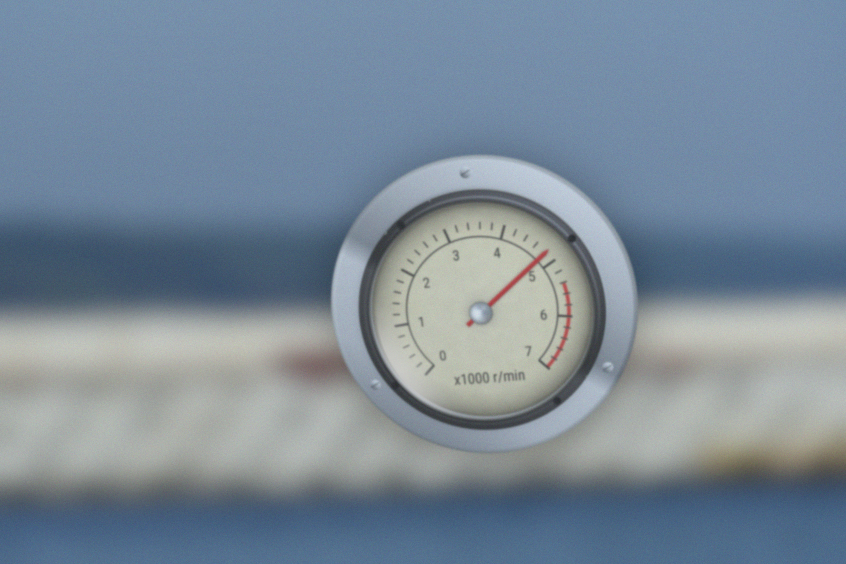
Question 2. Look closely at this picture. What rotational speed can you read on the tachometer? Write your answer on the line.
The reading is 4800 rpm
